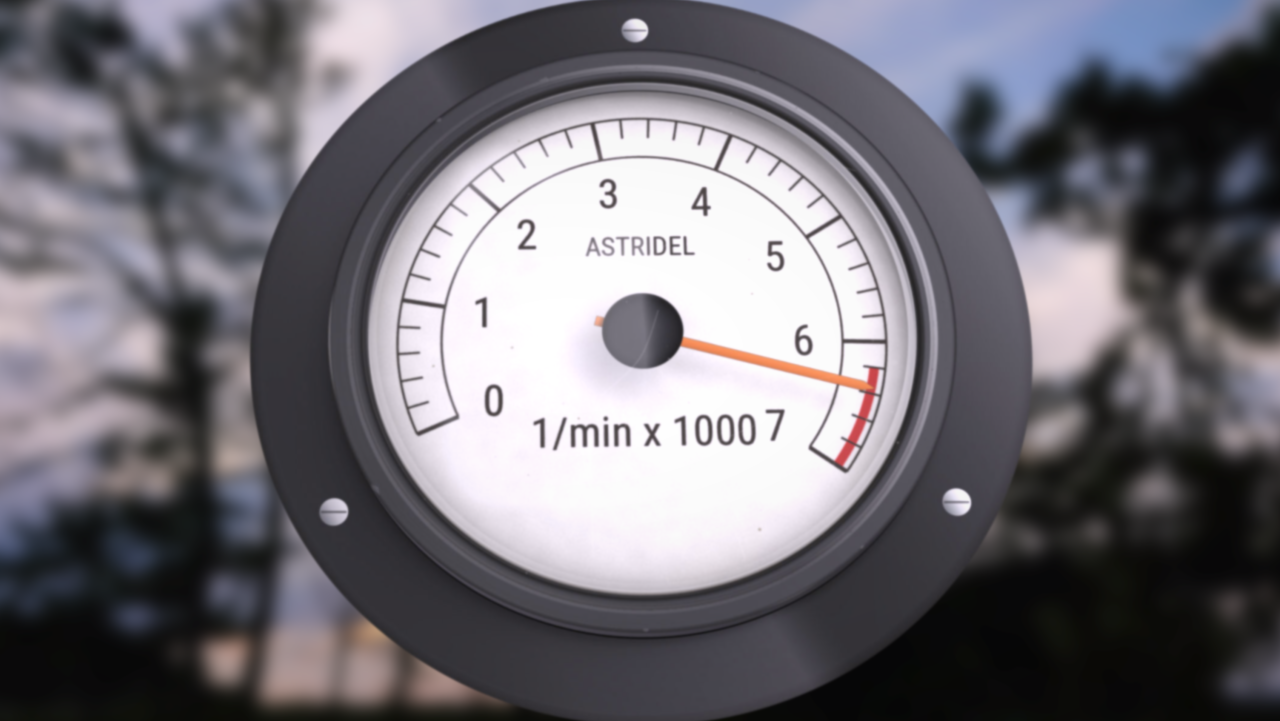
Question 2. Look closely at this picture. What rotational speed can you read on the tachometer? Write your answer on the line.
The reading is 6400 rpm
